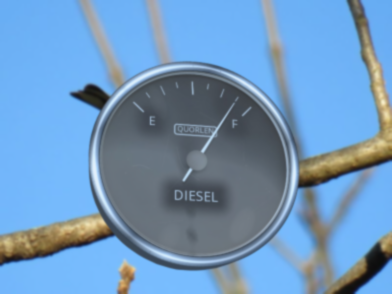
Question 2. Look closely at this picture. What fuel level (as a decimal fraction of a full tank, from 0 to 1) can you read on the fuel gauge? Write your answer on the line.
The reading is 0.875
